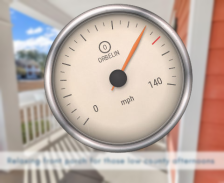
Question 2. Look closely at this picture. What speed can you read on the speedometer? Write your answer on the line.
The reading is 100 mph
